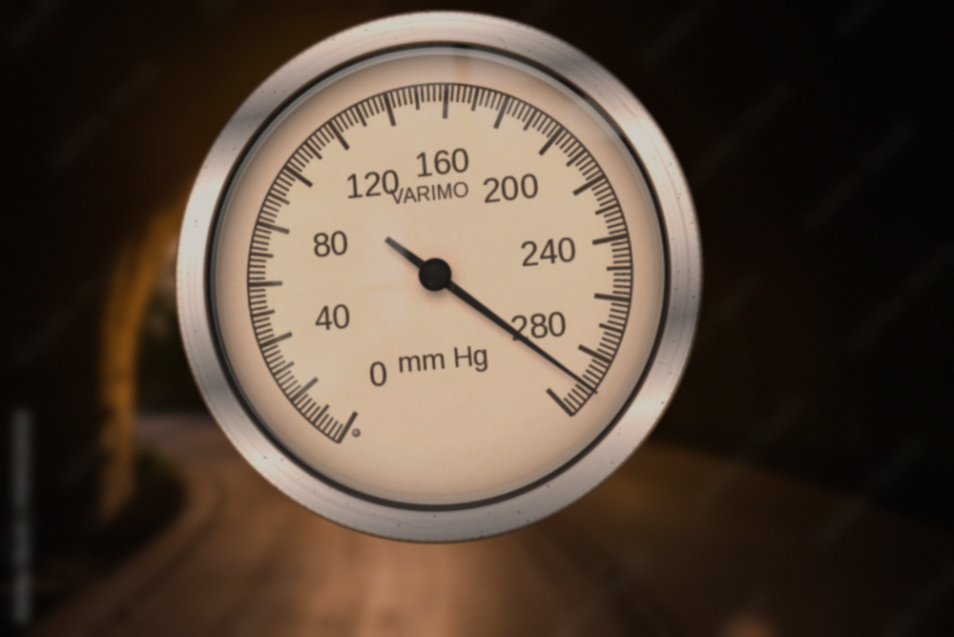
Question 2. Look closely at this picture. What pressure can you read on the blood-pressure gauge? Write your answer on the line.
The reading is 290 mmHg
